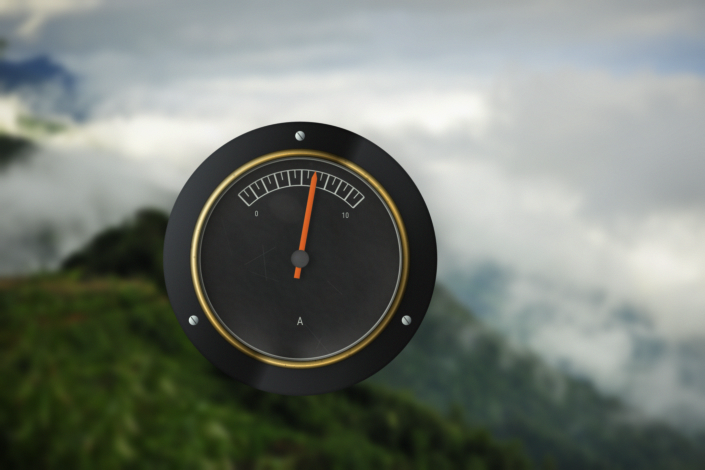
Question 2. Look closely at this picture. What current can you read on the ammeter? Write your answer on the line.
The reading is 6 A
